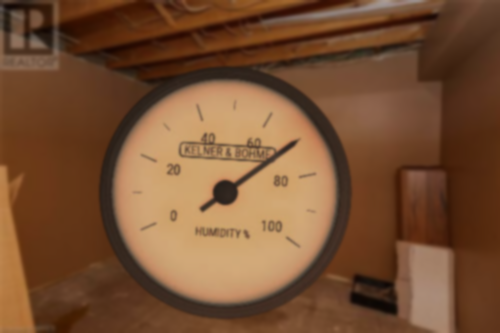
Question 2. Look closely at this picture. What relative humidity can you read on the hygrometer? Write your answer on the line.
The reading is 70 %
